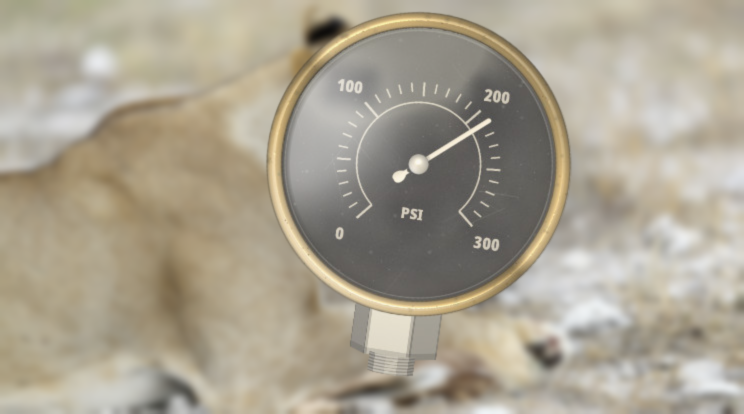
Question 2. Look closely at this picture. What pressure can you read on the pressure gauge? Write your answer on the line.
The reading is 210 psi
